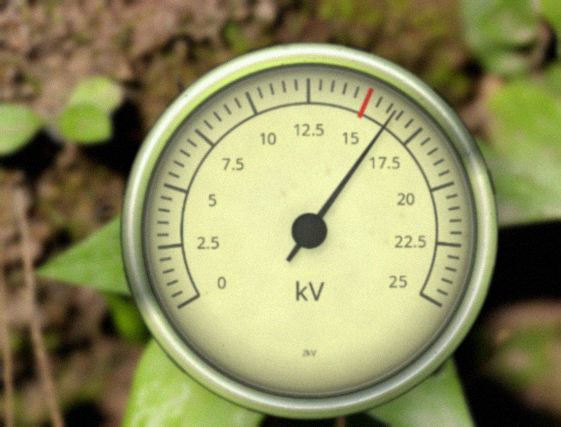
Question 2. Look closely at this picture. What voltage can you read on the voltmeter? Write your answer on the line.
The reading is 16.25 kV
